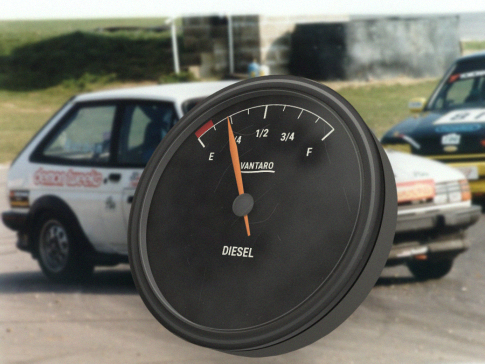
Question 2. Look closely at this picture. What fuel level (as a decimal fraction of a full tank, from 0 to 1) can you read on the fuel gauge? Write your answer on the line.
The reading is 0.25
